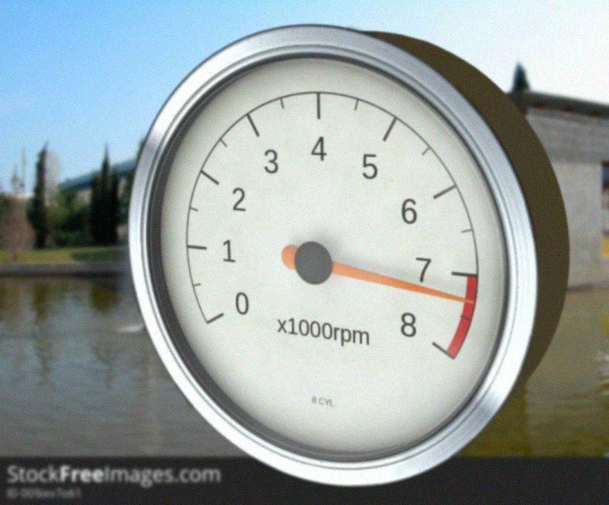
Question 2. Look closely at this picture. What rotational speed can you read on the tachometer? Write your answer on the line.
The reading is 7250 rpm
